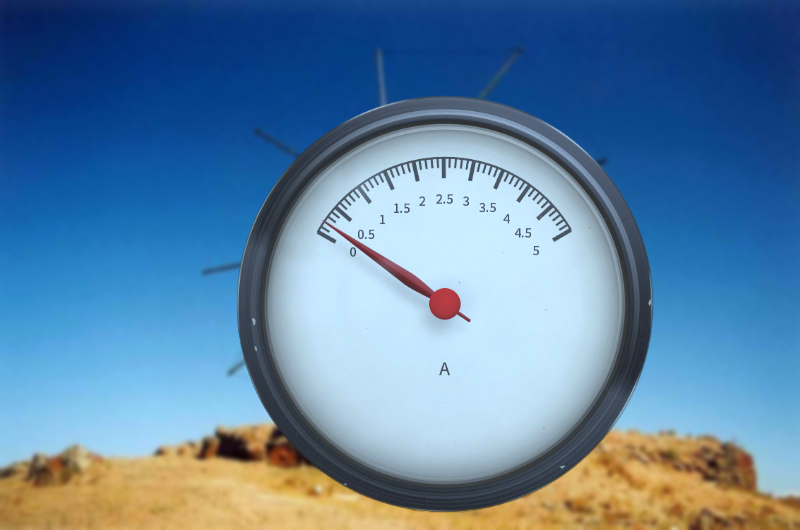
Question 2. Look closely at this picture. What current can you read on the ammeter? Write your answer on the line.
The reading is 0.2 A
